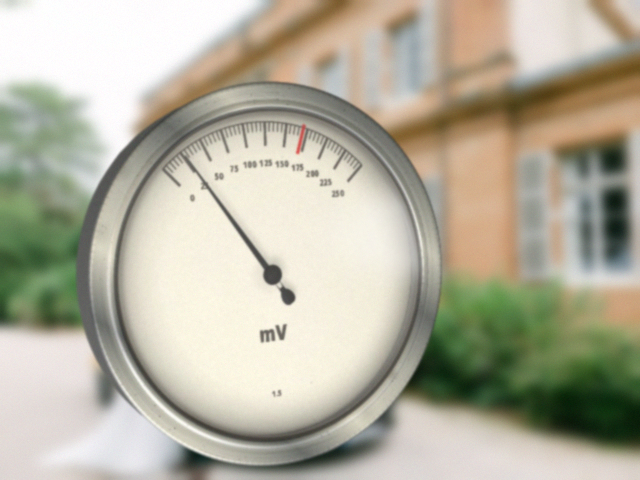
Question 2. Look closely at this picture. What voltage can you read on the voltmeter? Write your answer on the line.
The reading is 25 mV
